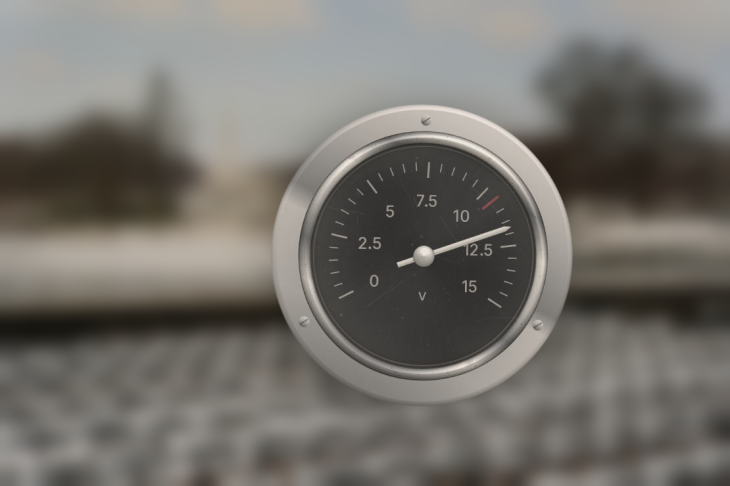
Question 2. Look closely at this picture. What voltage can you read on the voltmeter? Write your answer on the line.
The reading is 11.75 V
